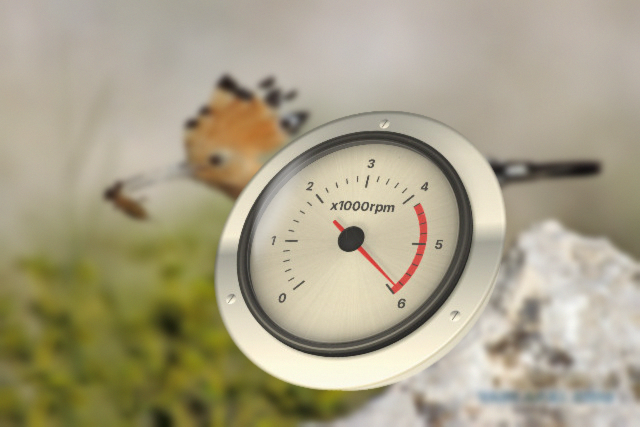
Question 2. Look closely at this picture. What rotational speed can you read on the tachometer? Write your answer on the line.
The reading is 5900 rpm
